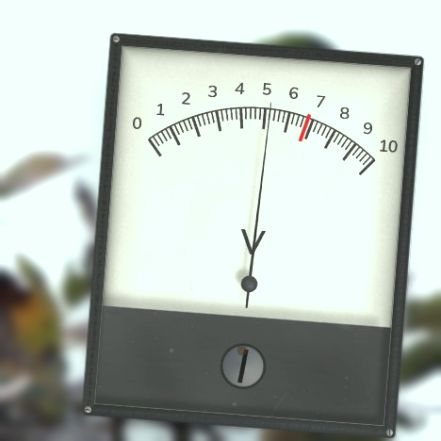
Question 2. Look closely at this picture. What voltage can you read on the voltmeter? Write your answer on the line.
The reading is 5.2 V
